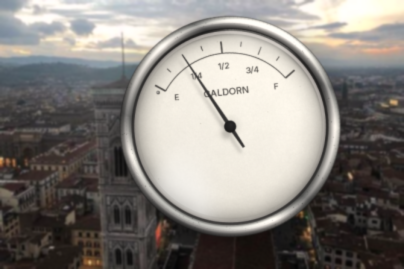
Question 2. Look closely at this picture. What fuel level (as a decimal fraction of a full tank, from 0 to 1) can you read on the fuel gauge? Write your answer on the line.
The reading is 0.25
